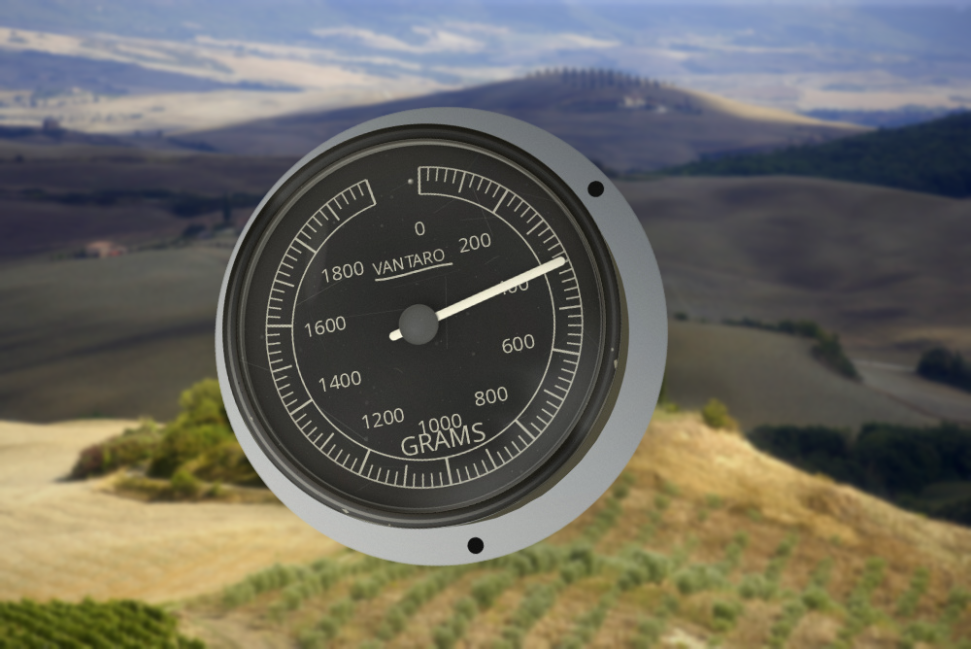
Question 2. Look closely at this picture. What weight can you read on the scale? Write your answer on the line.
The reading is 400 g
